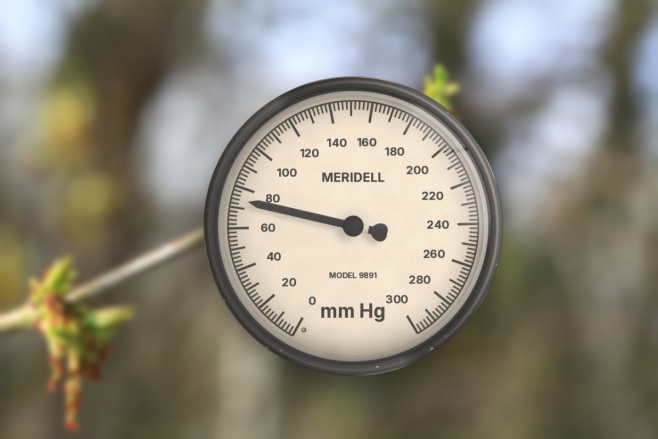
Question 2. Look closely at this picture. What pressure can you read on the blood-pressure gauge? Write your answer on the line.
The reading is 74 mmHg
